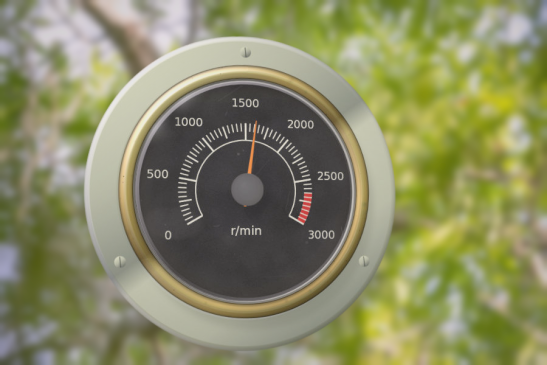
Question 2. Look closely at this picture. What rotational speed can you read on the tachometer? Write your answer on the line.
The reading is 1600 rpm
